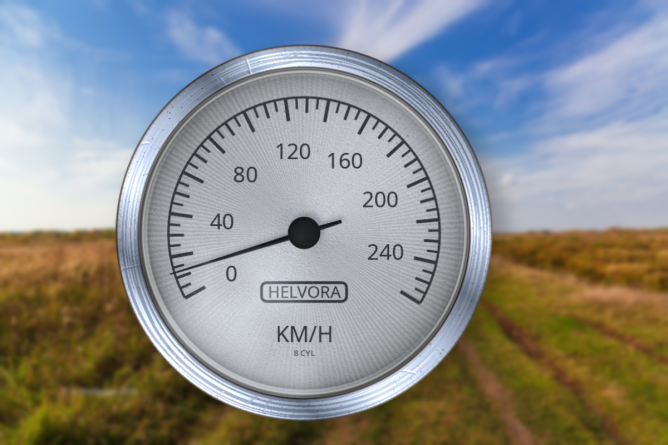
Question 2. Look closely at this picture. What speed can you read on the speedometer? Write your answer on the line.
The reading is 12.5 km/h
